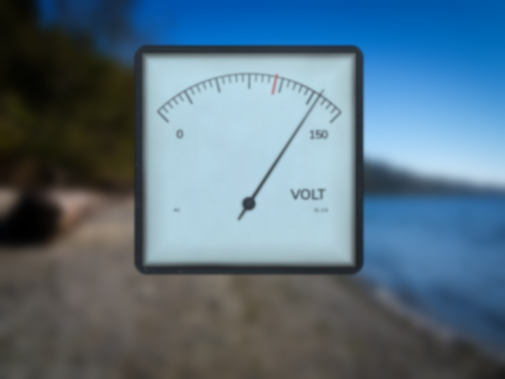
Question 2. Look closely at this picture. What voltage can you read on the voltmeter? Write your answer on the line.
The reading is 130 V
